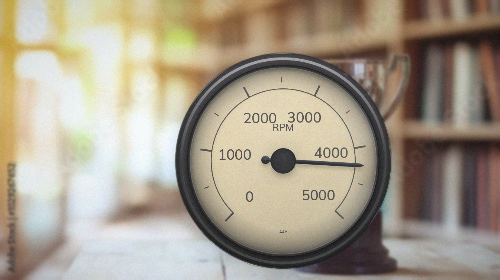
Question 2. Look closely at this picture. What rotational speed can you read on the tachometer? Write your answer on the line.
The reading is 4250 rpm
